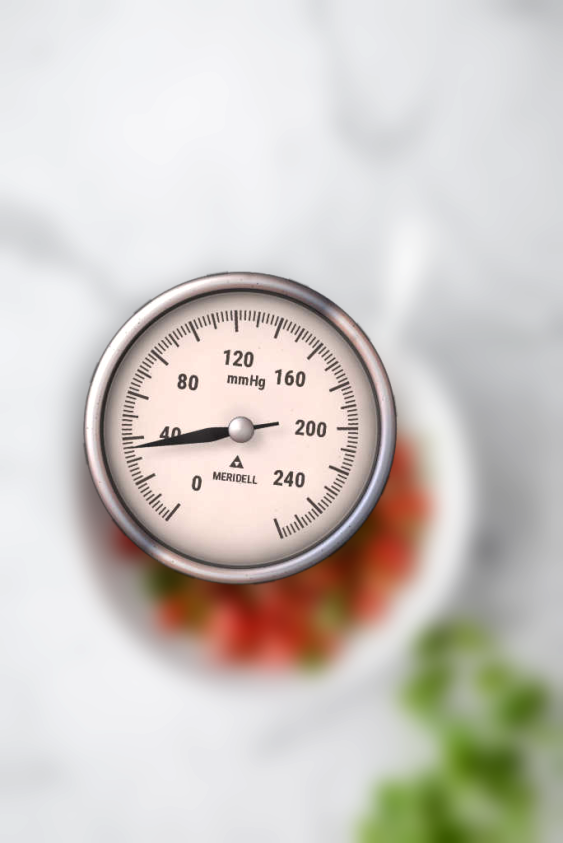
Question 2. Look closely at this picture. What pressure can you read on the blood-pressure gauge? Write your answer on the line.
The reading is 36 mmHg
